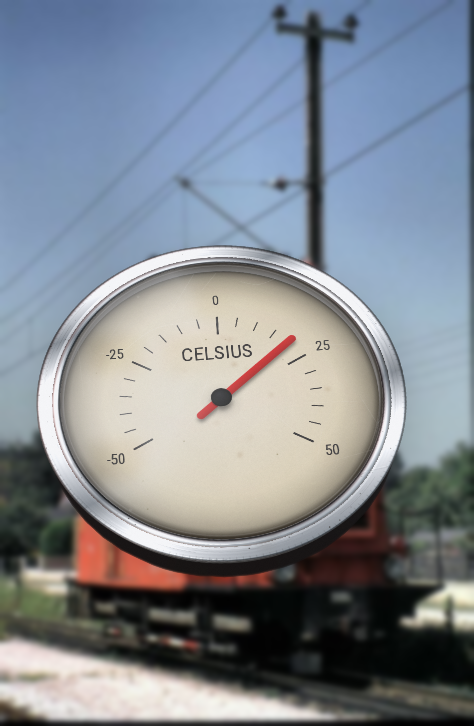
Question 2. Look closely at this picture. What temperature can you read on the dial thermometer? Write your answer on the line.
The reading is 20 °C
